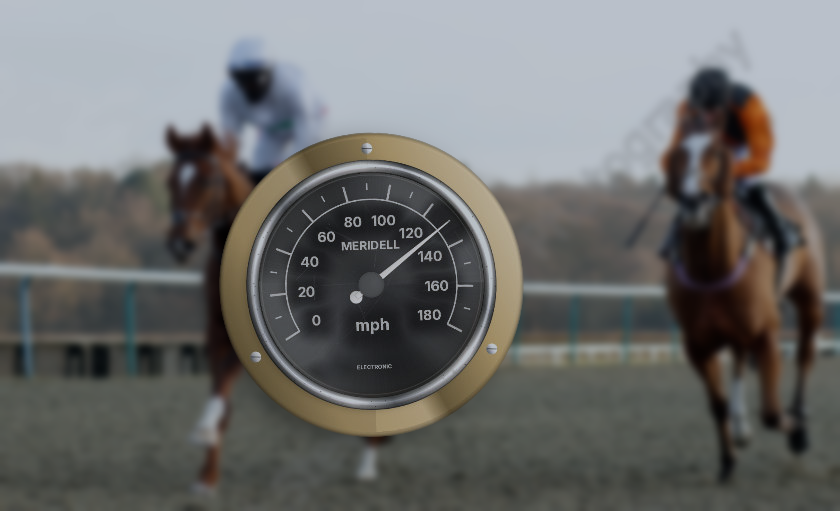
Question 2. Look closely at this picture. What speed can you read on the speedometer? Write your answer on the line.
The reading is 130 mph
